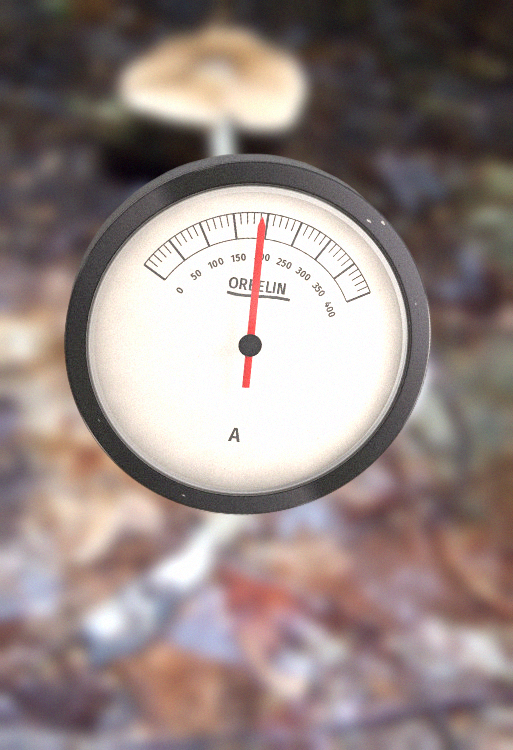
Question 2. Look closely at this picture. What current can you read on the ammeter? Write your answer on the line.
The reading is 190 A
